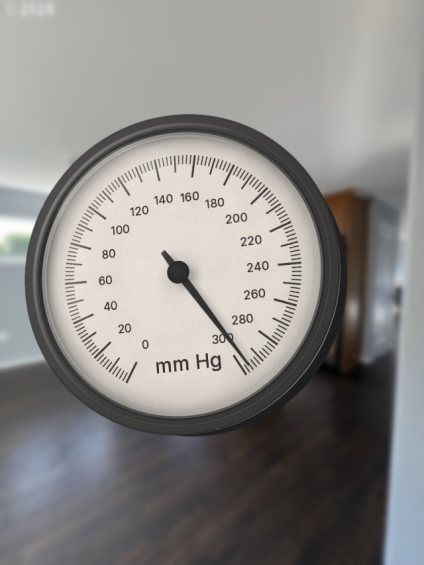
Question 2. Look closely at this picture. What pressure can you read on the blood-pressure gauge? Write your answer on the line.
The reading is 296 mmHg
